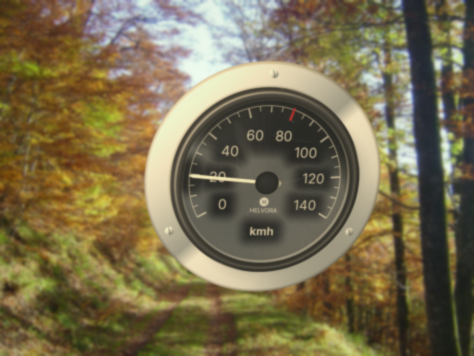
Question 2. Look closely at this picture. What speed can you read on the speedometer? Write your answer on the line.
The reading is 20 km/h
